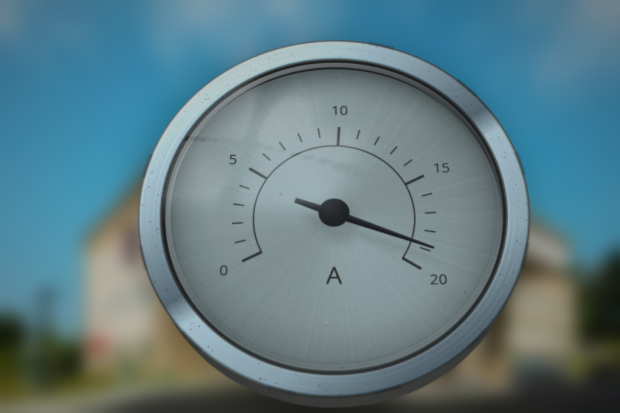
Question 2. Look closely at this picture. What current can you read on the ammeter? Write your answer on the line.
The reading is 19 A
